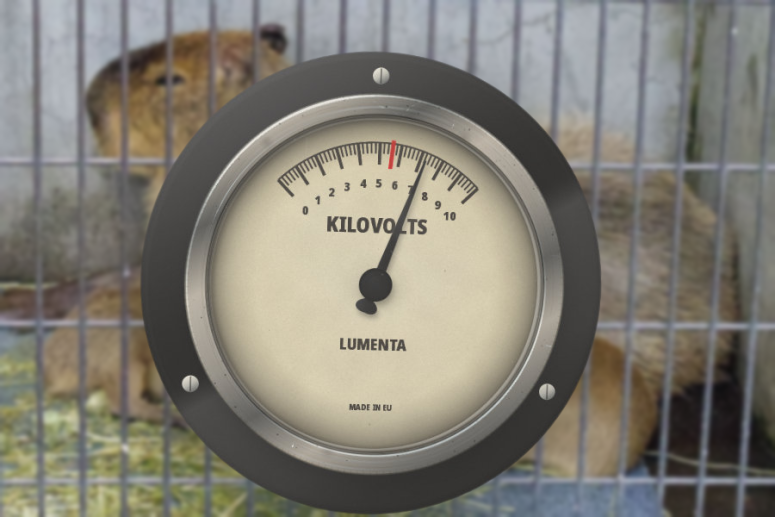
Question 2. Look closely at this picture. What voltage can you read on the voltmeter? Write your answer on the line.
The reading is 7.2 kV
